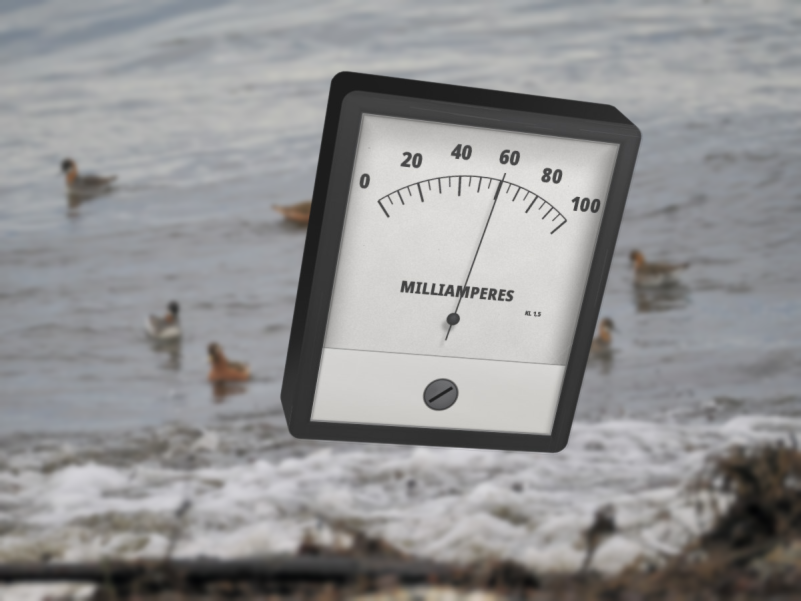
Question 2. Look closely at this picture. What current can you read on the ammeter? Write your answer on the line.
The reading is 60 mA
